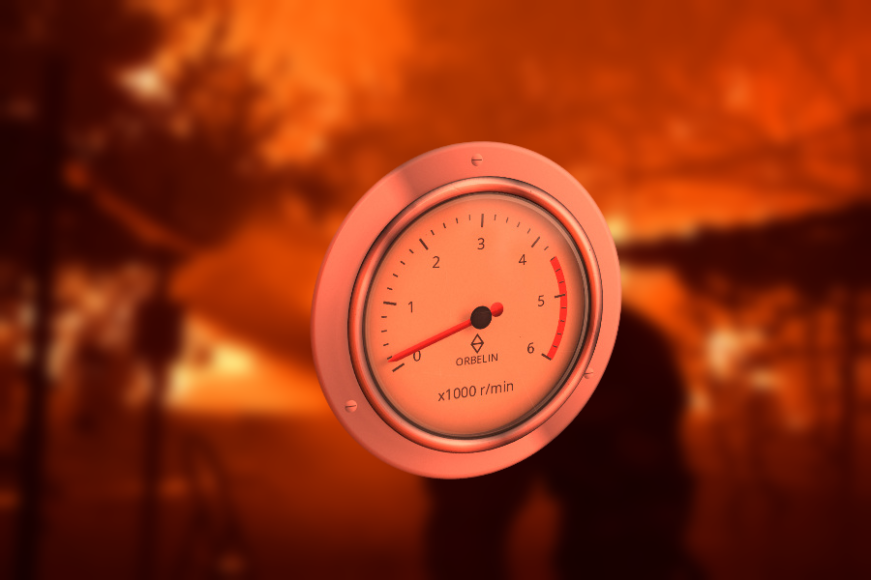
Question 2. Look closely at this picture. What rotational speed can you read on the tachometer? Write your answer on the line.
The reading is 200 rpm
